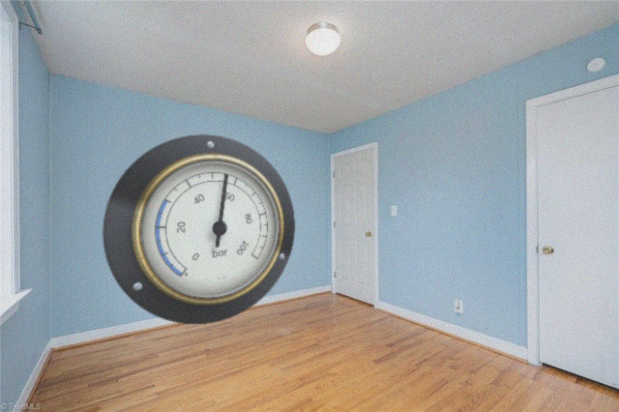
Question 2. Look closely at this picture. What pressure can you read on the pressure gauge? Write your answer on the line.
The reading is 55 bar
